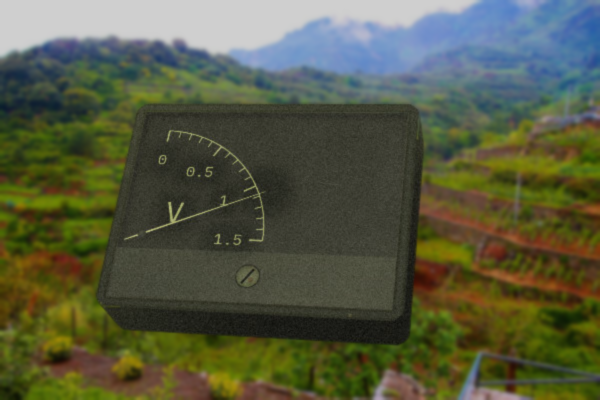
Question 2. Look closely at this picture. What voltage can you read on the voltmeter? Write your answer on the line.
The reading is 1.1 V
